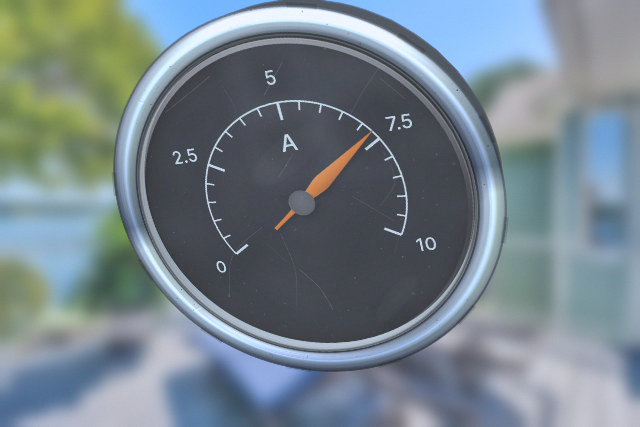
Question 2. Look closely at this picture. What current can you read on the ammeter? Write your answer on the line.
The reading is 7.25 A
